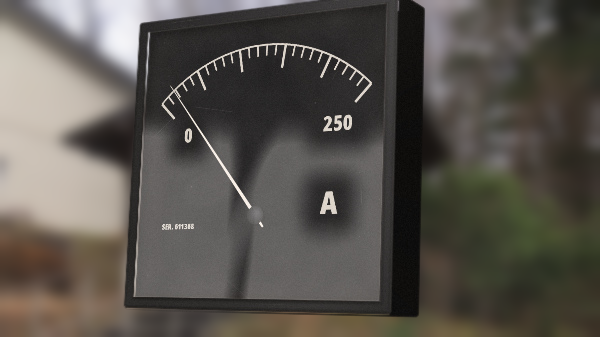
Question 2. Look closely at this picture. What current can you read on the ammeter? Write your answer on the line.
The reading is 20 A
